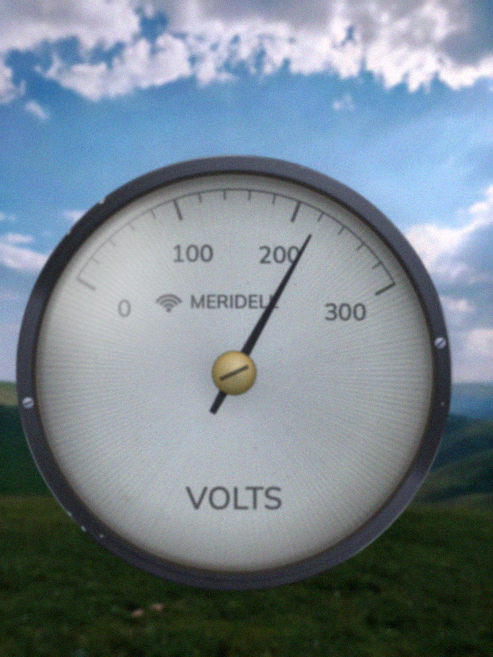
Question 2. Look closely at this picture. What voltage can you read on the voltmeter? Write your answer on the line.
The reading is 220 V
